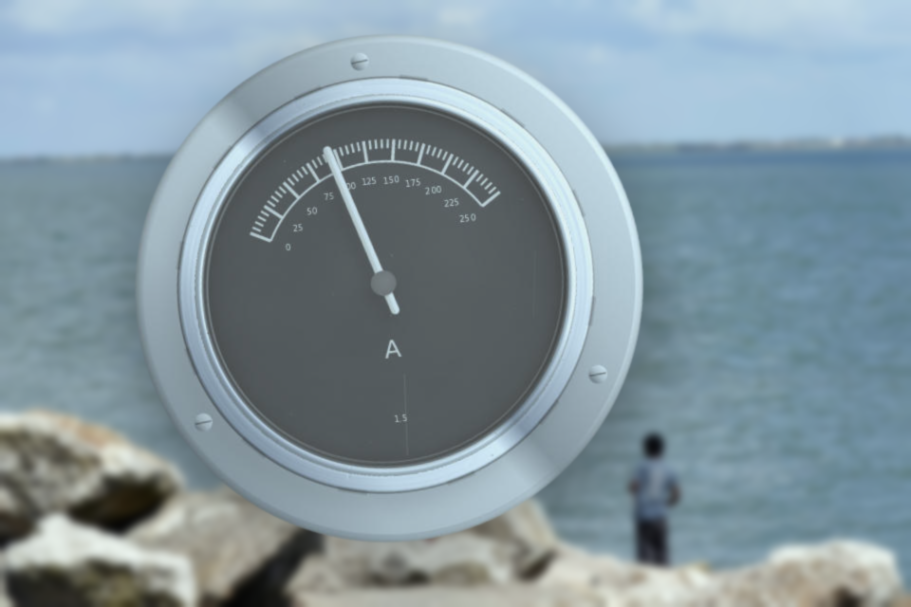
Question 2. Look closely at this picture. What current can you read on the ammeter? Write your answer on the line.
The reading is 95 A
